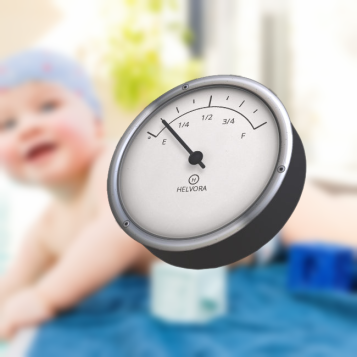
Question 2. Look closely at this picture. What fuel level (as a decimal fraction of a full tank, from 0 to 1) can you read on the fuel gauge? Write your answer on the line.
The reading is 0.125
